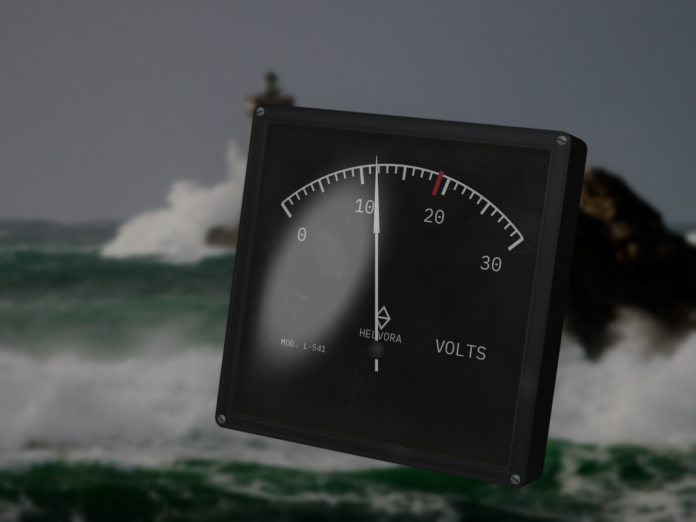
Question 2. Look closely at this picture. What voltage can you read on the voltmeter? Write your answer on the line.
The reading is 12 V
